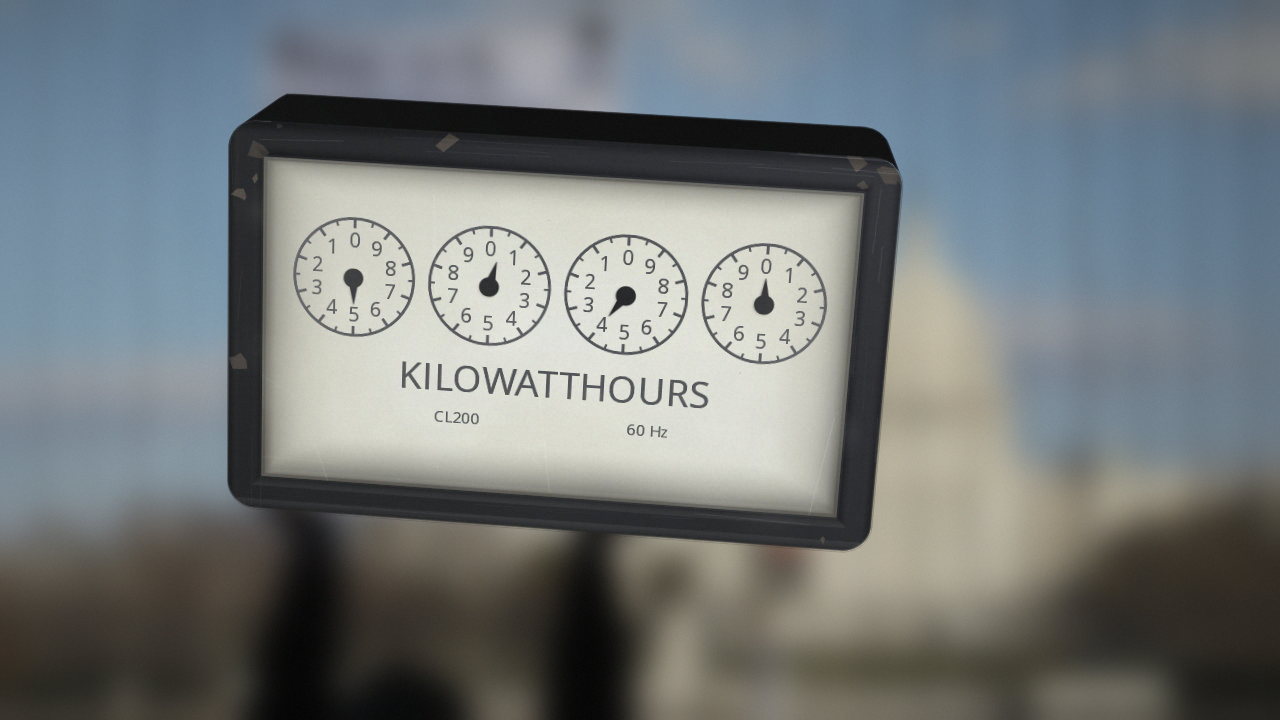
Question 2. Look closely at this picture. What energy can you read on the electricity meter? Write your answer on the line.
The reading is 5040 kWh
